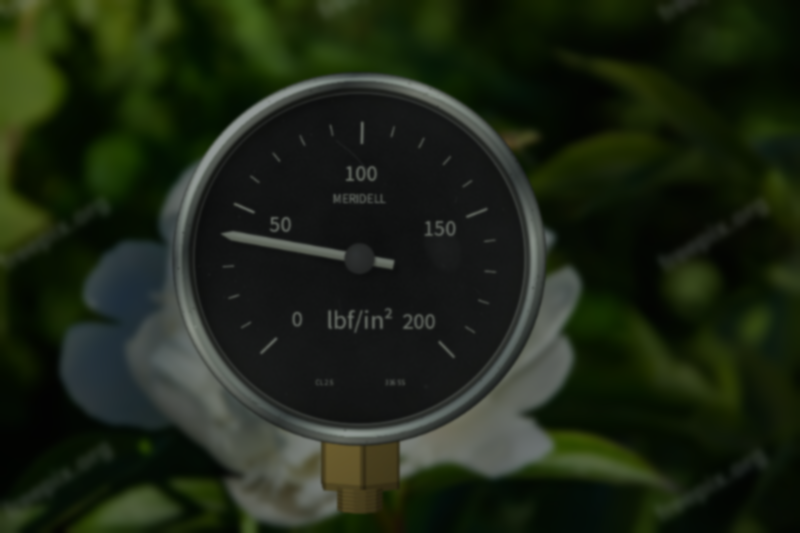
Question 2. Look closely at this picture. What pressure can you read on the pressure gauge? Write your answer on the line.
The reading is 40 psi
